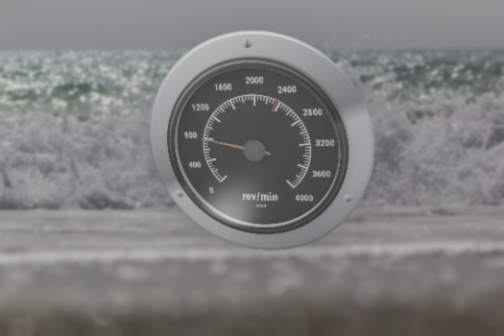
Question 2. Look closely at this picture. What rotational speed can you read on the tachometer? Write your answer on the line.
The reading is 800 rpm
